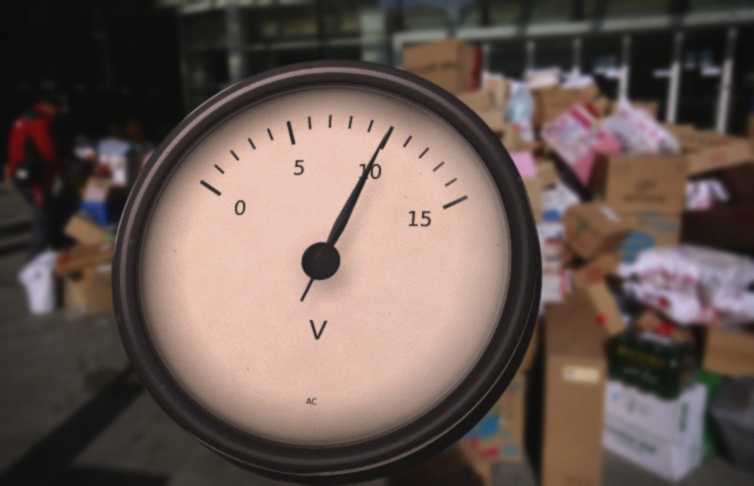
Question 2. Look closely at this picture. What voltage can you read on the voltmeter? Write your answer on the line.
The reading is 10 V
